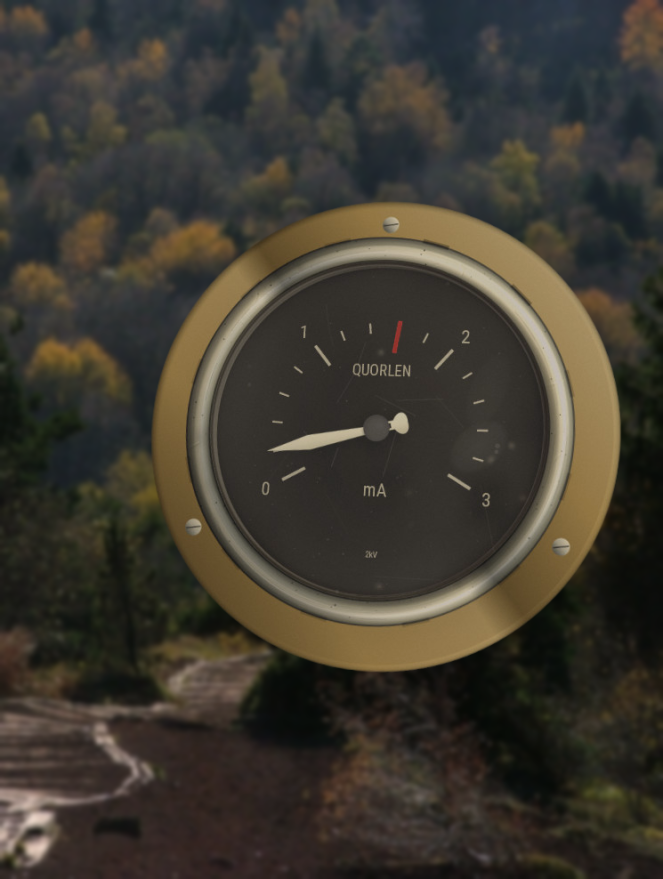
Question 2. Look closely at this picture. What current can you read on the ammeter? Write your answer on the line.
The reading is 0.2 mA
